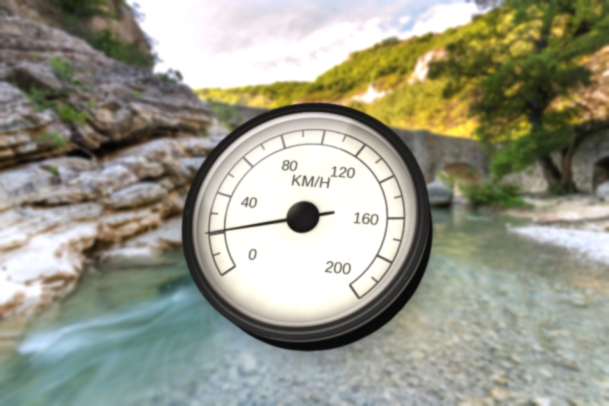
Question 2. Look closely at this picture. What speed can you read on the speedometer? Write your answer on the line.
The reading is 20 km/h
